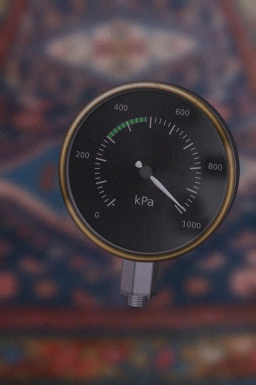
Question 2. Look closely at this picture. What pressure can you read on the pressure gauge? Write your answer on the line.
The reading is 980 kPa
